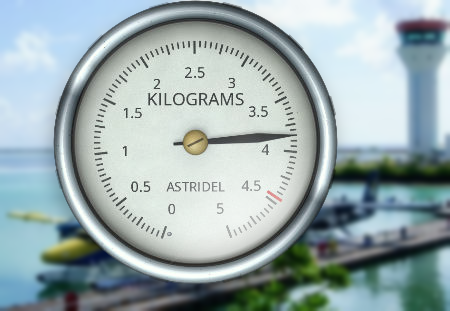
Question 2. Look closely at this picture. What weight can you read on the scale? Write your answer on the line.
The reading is 3.85 kg
